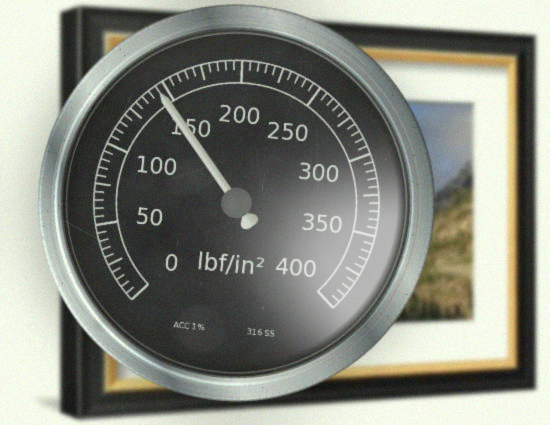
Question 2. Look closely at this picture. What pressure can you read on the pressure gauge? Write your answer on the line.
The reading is 145 psi
